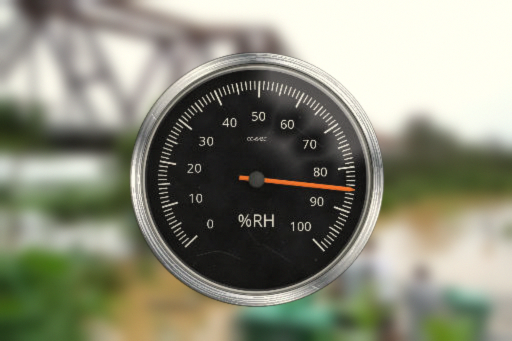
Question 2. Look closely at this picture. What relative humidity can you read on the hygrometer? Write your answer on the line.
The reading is 85 %
